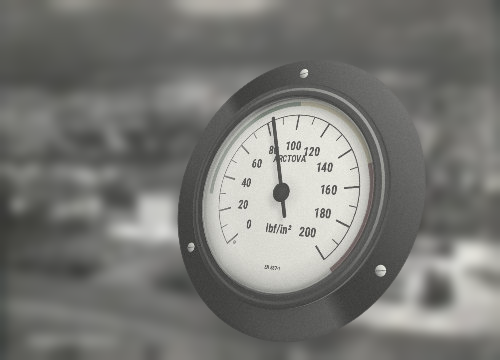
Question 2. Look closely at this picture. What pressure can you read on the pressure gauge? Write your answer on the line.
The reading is 85 psi
